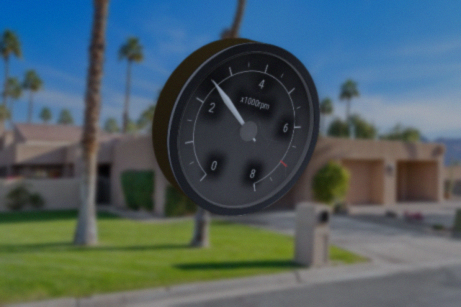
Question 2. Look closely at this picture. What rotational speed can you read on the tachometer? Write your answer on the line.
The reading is 2500 rpm
